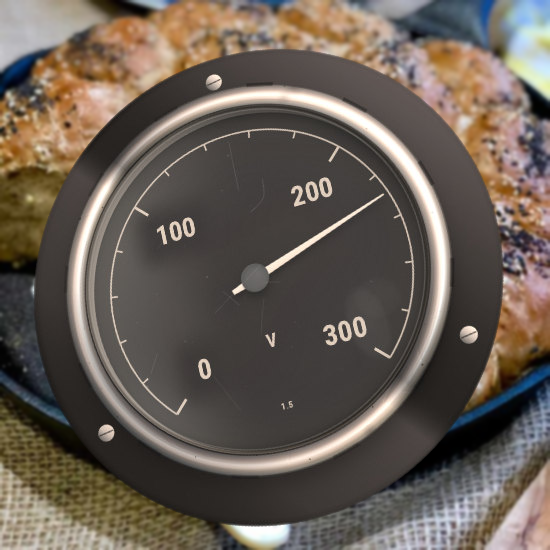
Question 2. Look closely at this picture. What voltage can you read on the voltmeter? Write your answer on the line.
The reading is 230 V
